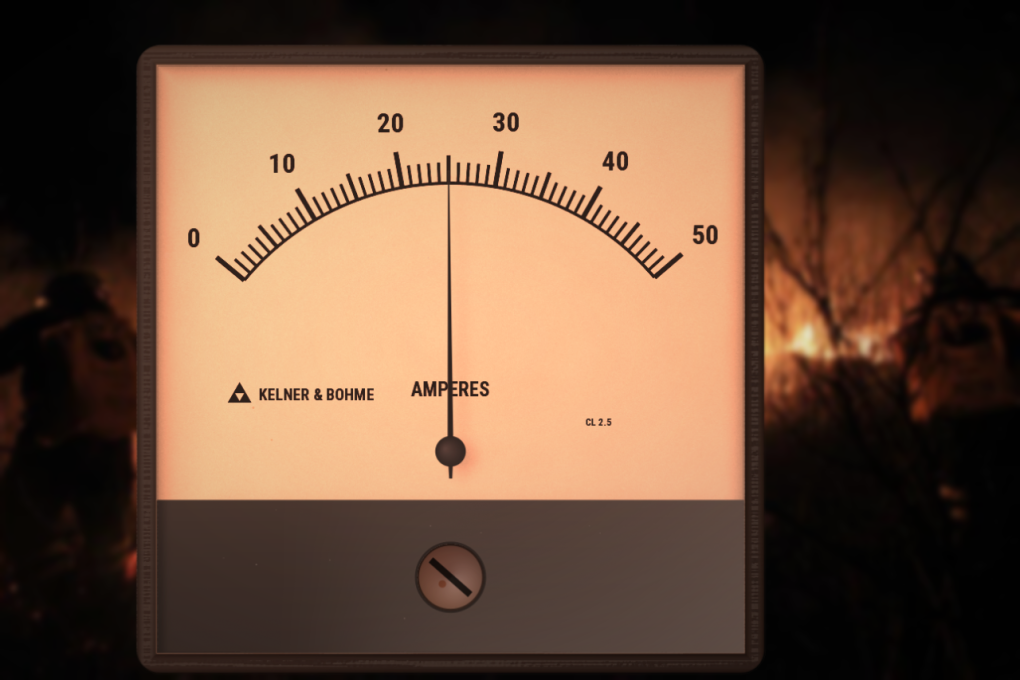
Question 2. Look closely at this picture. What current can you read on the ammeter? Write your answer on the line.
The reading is 25 A
